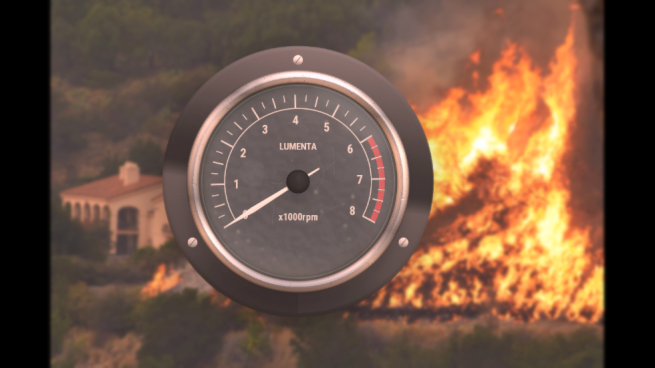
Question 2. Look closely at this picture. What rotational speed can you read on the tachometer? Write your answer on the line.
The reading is 0 rpm
